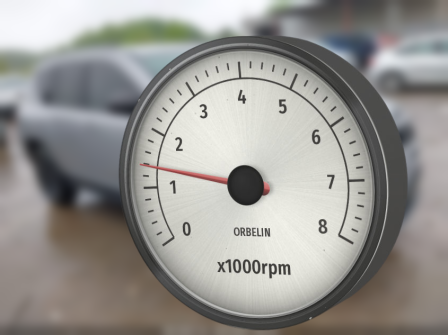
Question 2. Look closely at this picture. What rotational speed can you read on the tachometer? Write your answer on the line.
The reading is 1400 rpm
